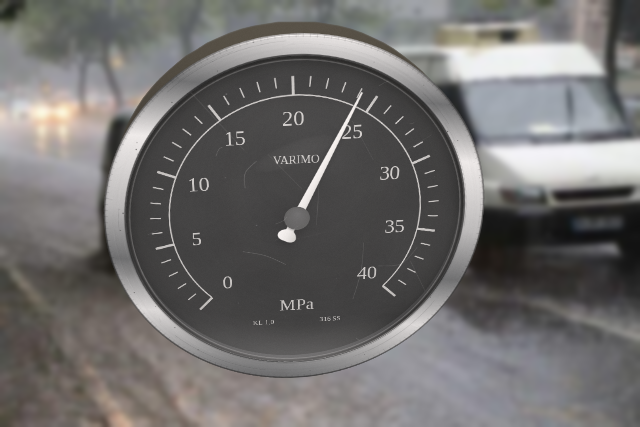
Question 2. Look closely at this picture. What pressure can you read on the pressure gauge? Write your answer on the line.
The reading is 24 MPa
